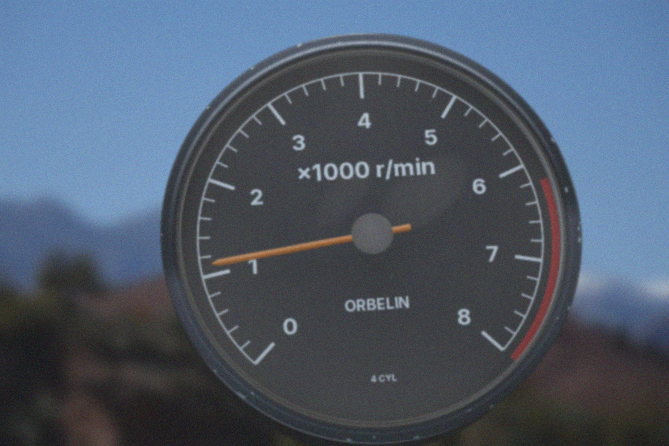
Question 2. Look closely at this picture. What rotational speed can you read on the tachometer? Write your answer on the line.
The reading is 1100 rpm
